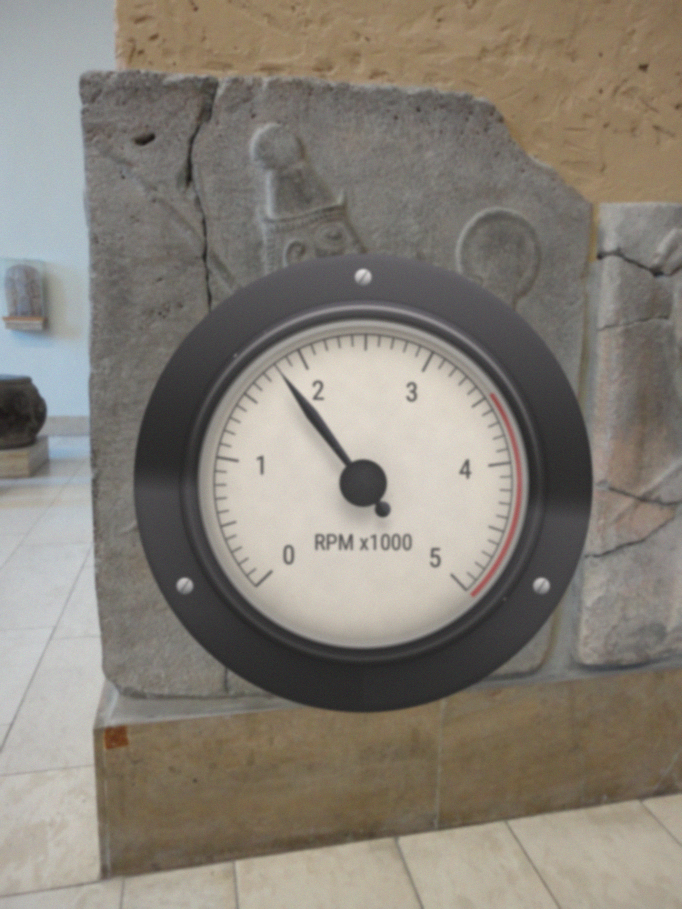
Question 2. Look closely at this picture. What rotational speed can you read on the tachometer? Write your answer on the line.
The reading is 1800 rpm
